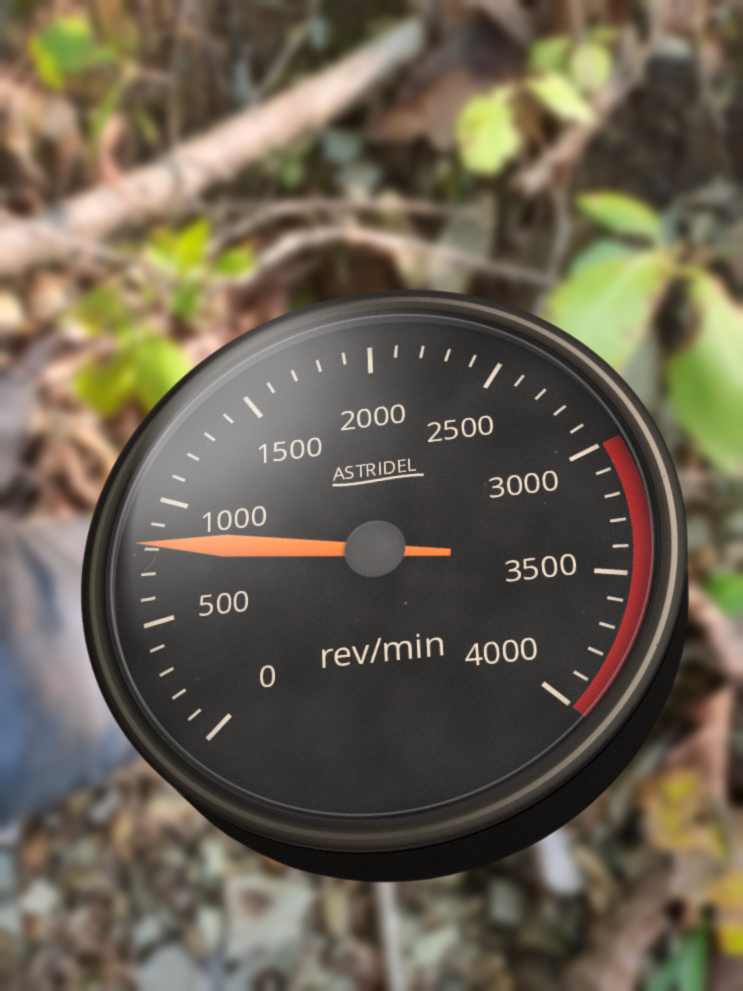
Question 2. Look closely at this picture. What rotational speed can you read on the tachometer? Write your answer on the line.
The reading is 800 rpm
